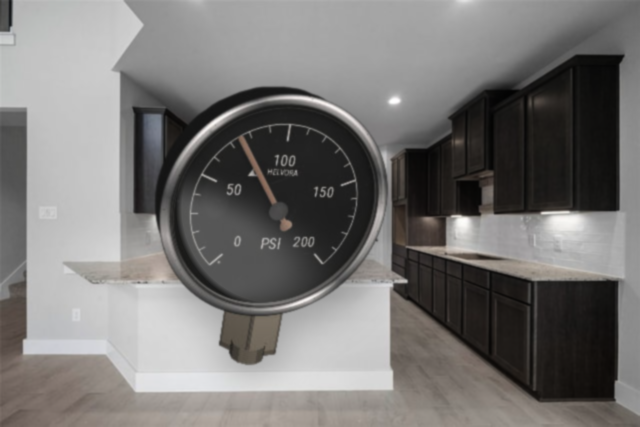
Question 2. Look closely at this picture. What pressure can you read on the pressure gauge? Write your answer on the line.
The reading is 75 psi
